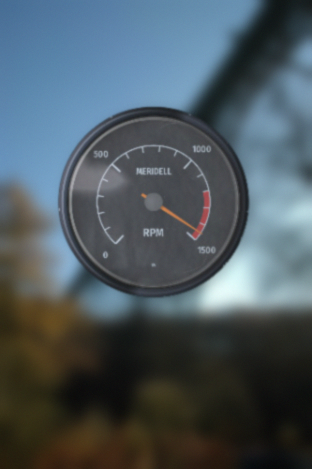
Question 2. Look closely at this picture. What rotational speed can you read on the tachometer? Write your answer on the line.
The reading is 1450 rpm
